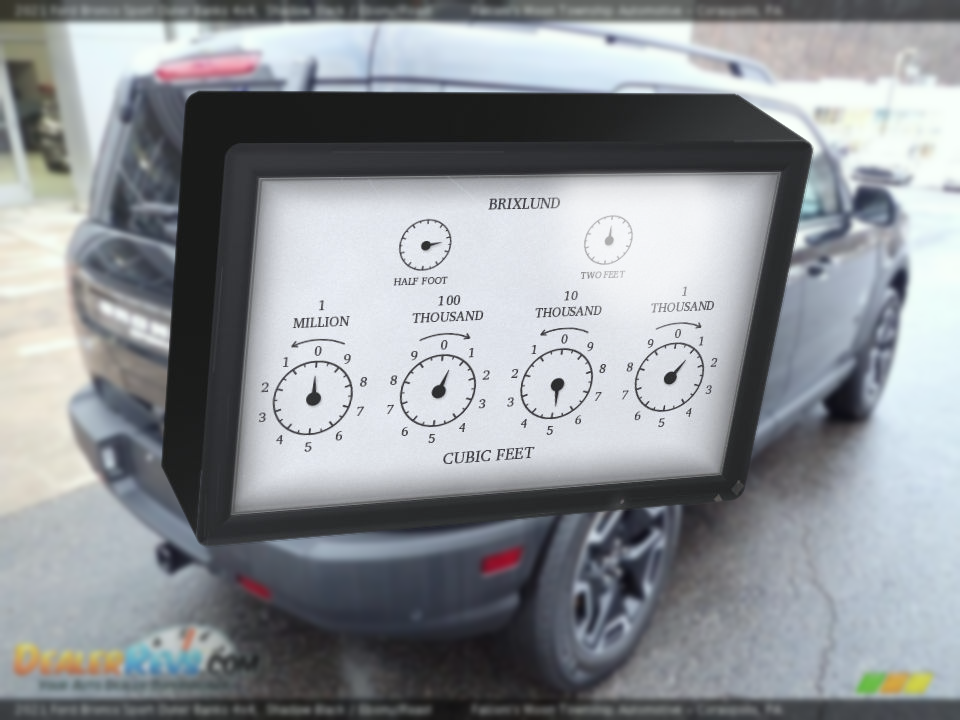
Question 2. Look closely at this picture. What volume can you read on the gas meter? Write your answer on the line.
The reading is 5100 ft³
